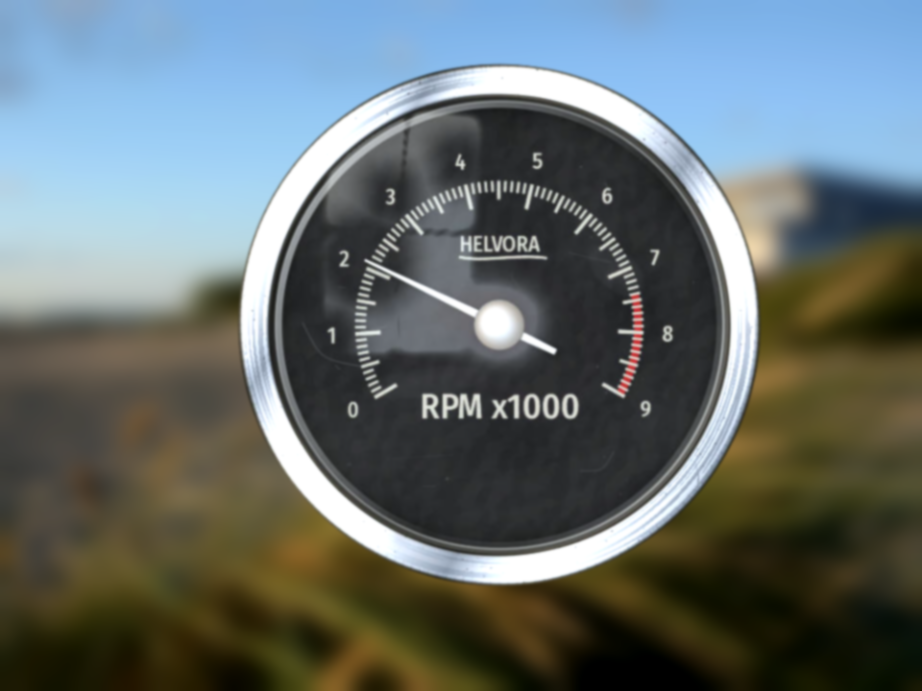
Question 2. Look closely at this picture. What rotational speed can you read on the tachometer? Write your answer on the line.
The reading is 2100 rpm
